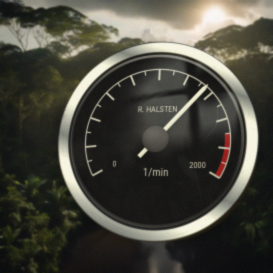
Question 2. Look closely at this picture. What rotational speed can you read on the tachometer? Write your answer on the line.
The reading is 1350 rpm
